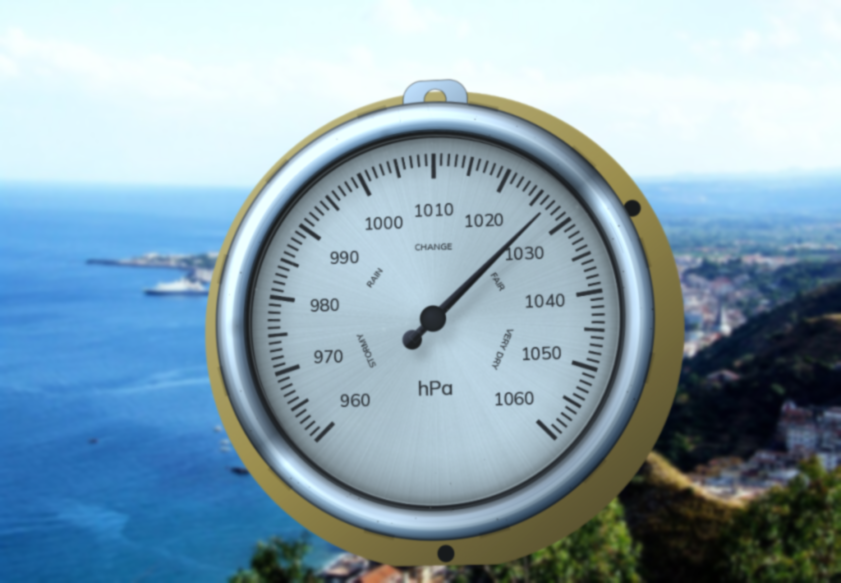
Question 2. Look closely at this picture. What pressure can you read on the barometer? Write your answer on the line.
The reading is 1027 hPa
